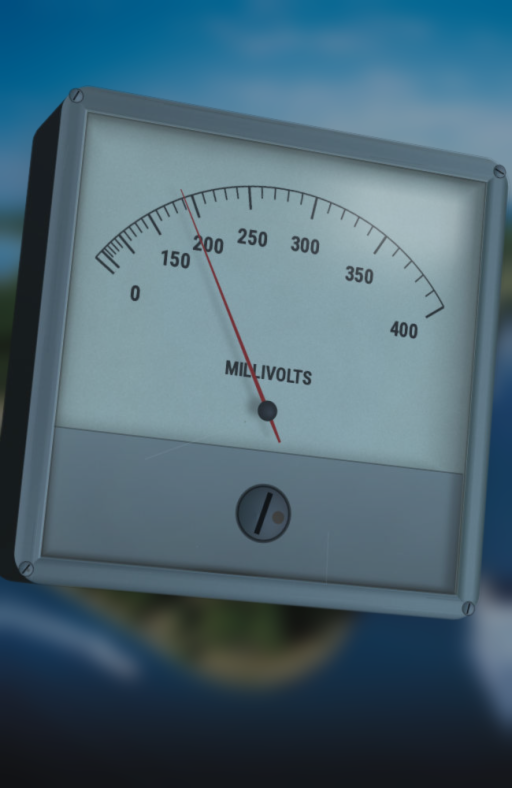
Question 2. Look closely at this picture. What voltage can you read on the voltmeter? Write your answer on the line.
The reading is 190 mV
